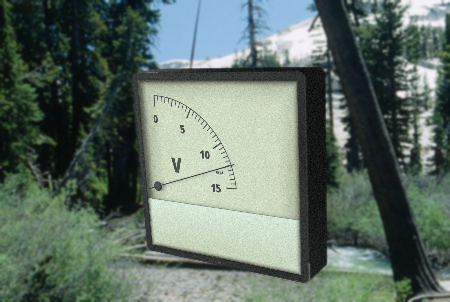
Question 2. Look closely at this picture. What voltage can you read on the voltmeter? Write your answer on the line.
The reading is 12.5 V
